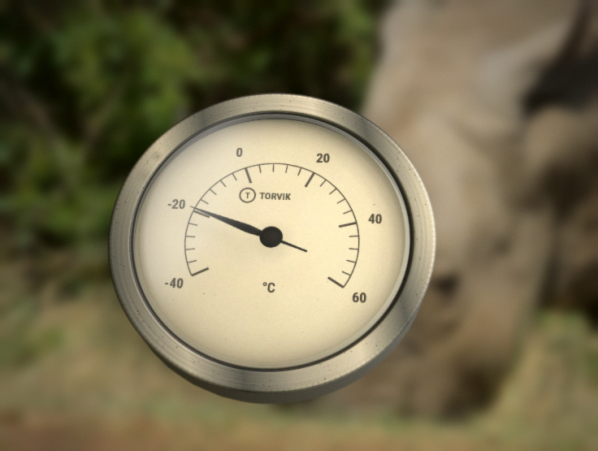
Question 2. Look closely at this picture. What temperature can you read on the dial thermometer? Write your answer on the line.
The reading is -20 °C
